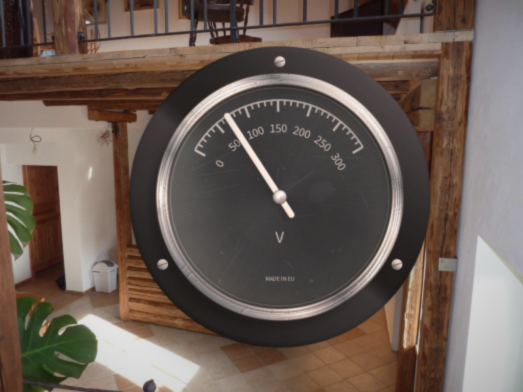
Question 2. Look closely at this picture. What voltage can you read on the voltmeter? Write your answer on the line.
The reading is 70 V
